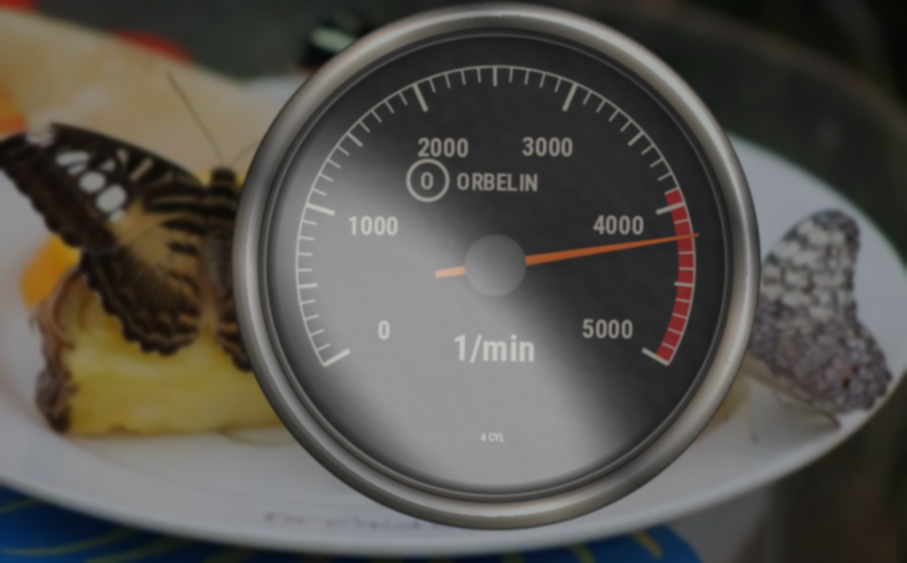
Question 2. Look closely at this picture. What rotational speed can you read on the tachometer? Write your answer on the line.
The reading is 4200 rpm
